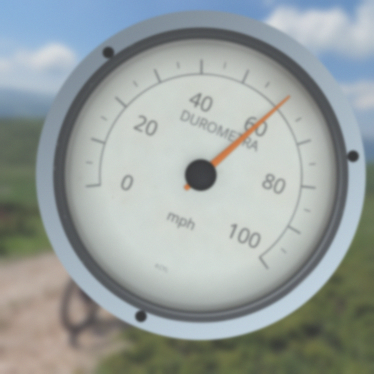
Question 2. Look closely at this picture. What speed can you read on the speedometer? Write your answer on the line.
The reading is 60 mph
